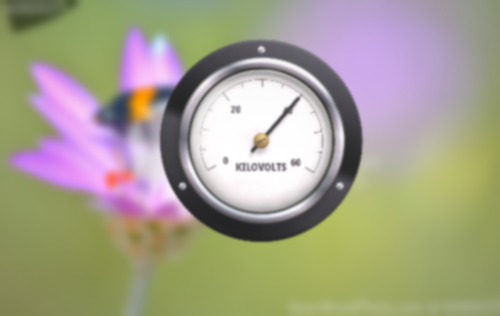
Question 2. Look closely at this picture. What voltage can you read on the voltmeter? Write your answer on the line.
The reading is 40 kV
